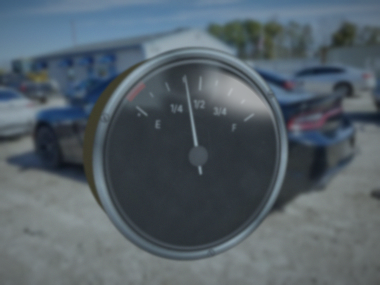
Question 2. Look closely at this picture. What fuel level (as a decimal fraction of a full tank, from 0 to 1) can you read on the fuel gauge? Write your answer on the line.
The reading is 0.375
